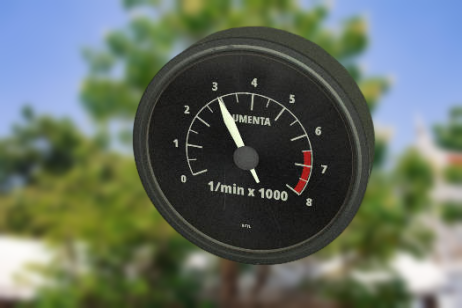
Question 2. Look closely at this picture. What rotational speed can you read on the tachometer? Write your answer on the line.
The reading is 3000 rpm
